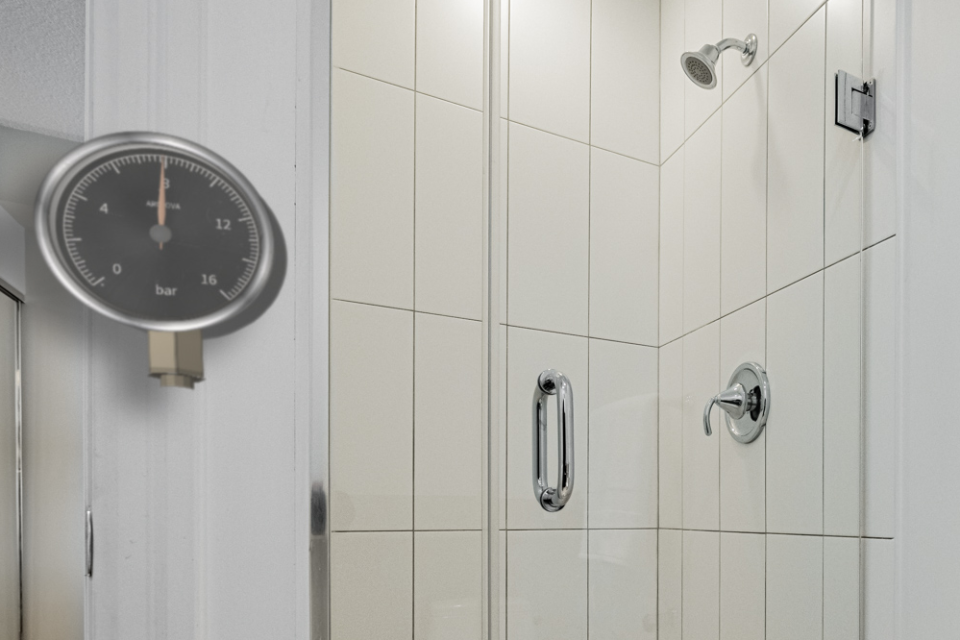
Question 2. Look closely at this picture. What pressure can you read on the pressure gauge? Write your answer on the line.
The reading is 8 bar
